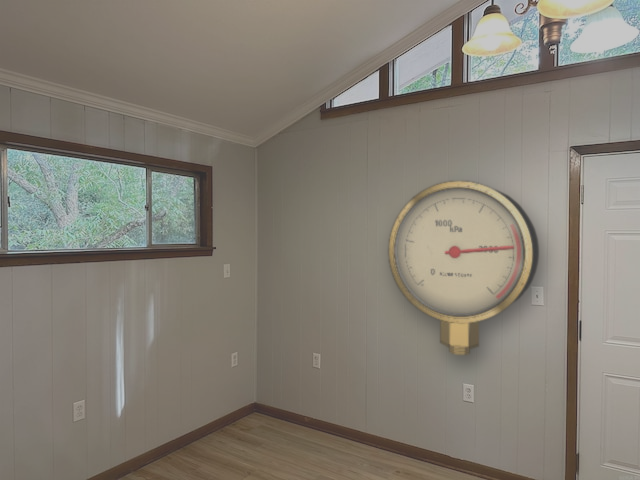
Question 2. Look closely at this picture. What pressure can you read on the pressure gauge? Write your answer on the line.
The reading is 2000 kPa
